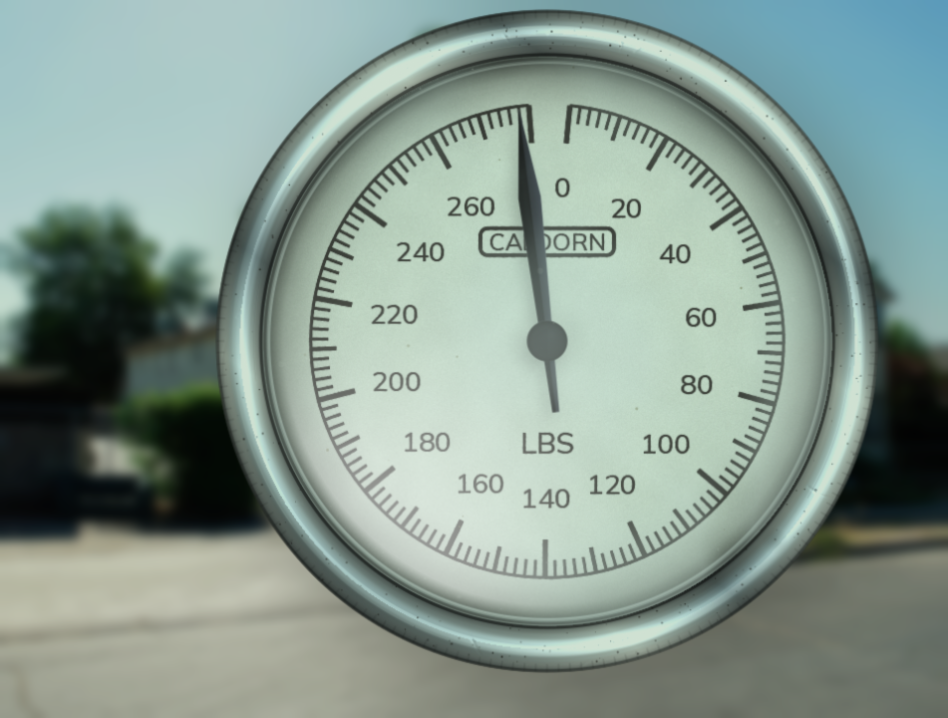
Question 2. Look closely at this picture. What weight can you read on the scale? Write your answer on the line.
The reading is 278 lb
